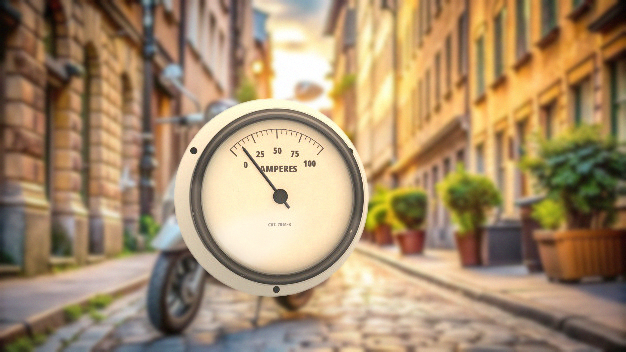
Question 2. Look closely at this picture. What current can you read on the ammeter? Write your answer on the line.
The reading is 10 A
